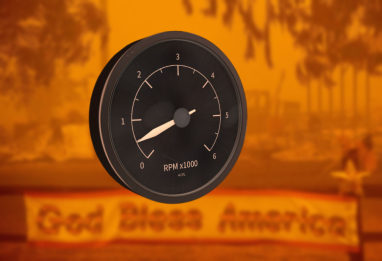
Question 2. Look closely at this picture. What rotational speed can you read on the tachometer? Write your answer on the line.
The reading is 500 rpm
